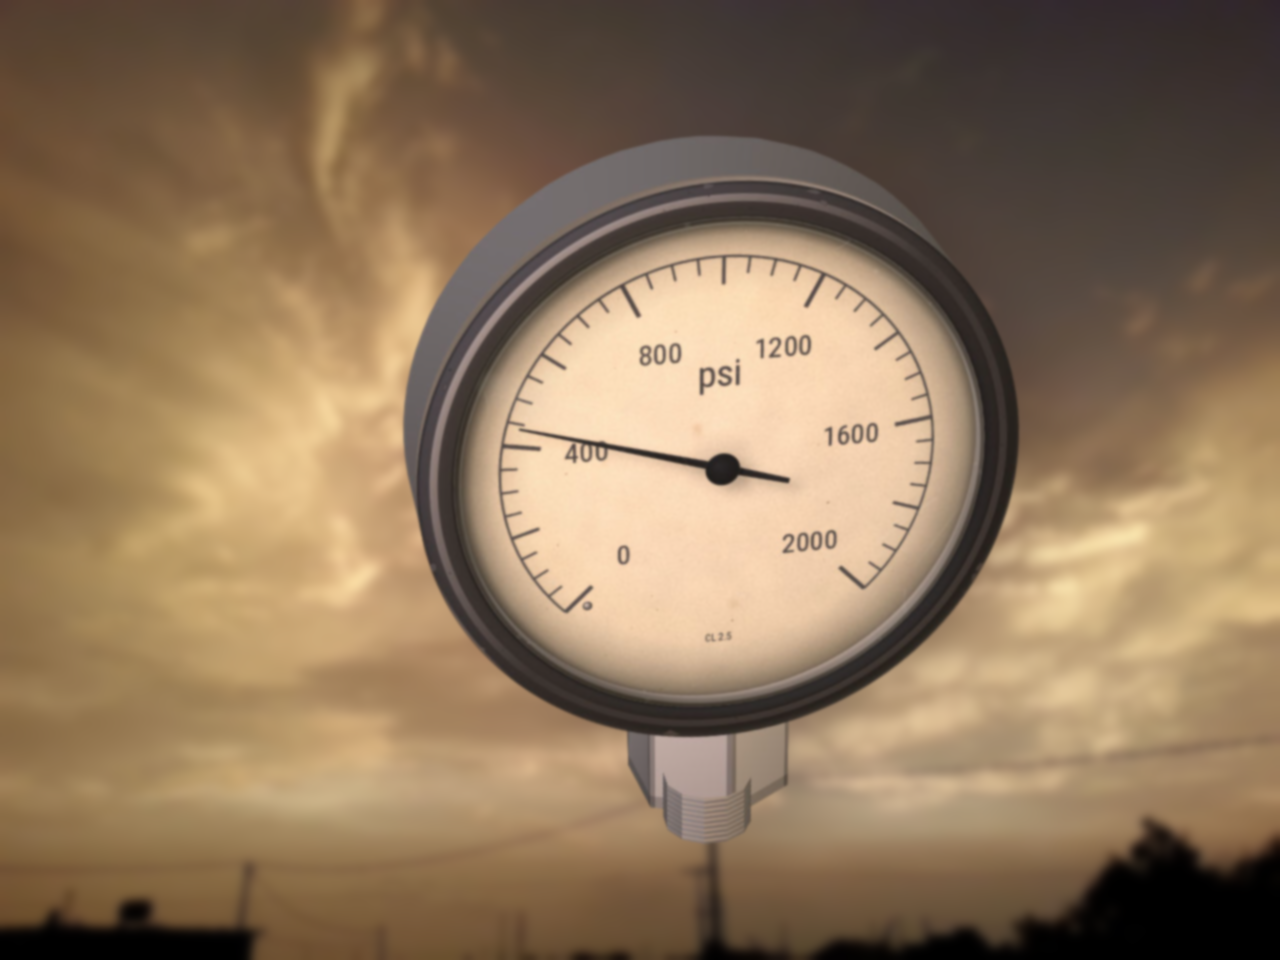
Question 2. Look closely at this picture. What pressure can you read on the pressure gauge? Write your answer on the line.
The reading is 450 psi
